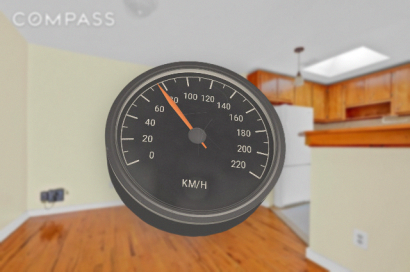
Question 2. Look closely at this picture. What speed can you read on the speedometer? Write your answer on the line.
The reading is 75 km/h
